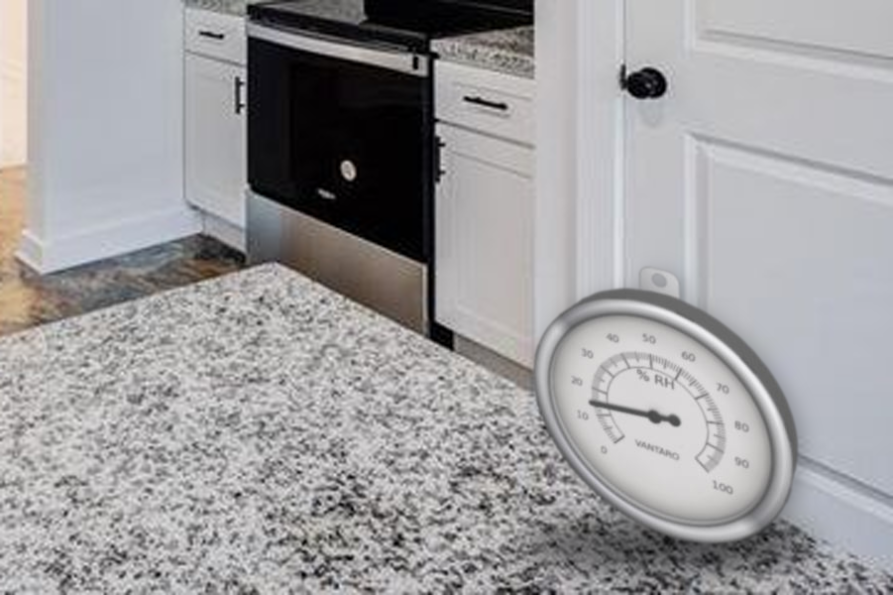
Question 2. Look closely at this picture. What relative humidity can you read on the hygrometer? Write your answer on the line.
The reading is 15 %
